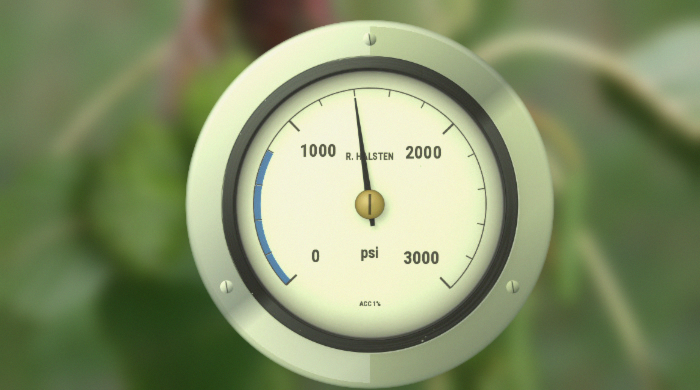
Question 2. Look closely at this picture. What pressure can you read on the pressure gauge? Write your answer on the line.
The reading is 1400 psi
